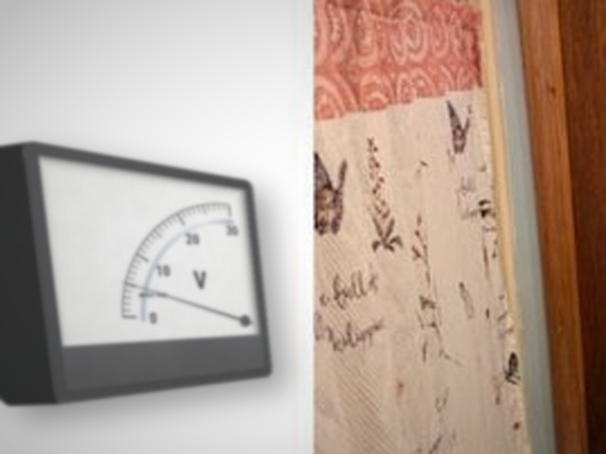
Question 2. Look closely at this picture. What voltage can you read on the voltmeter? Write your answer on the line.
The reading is 5 V
